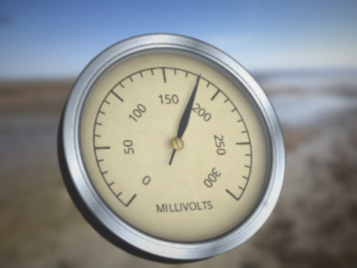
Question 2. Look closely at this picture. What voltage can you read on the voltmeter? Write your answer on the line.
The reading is 180 mV
